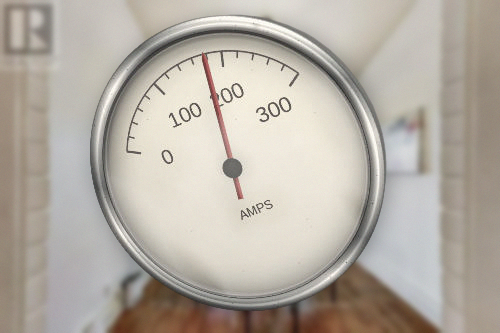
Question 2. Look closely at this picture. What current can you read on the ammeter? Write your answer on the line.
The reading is 180 A
